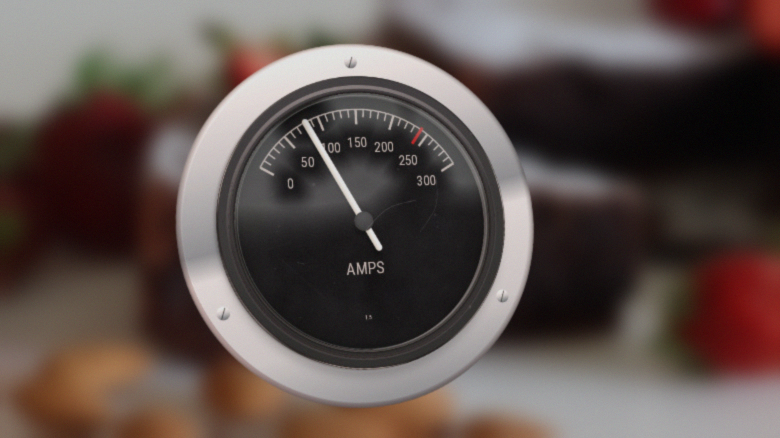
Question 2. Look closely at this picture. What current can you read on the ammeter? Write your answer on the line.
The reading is 80 A
